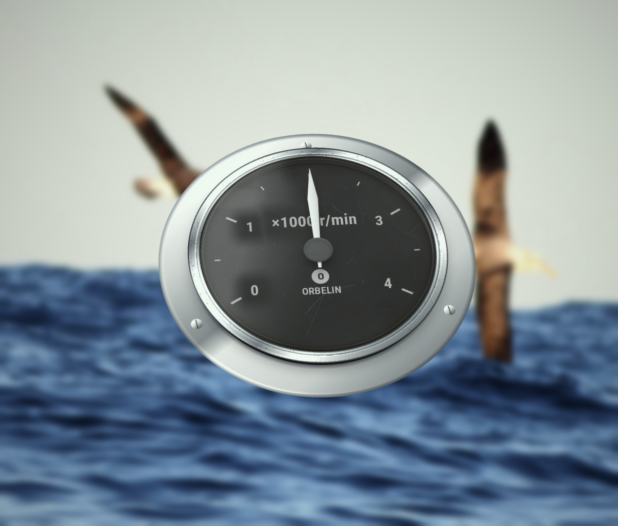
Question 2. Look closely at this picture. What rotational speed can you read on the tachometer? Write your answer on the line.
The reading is 2000 rpm
